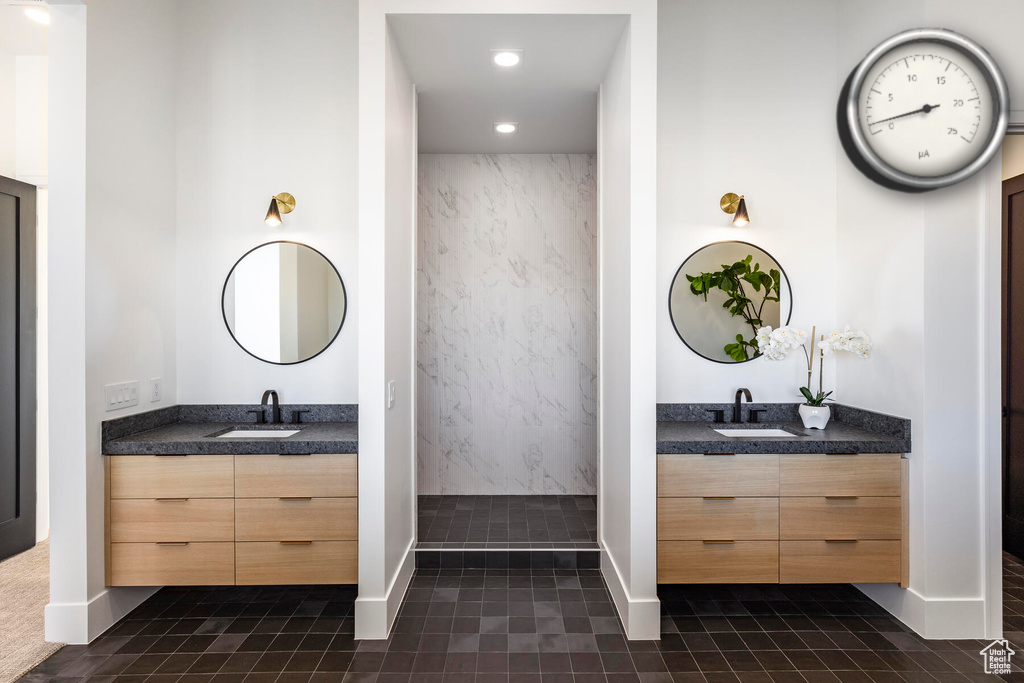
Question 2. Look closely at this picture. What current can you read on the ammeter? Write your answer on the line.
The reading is 1 µA
